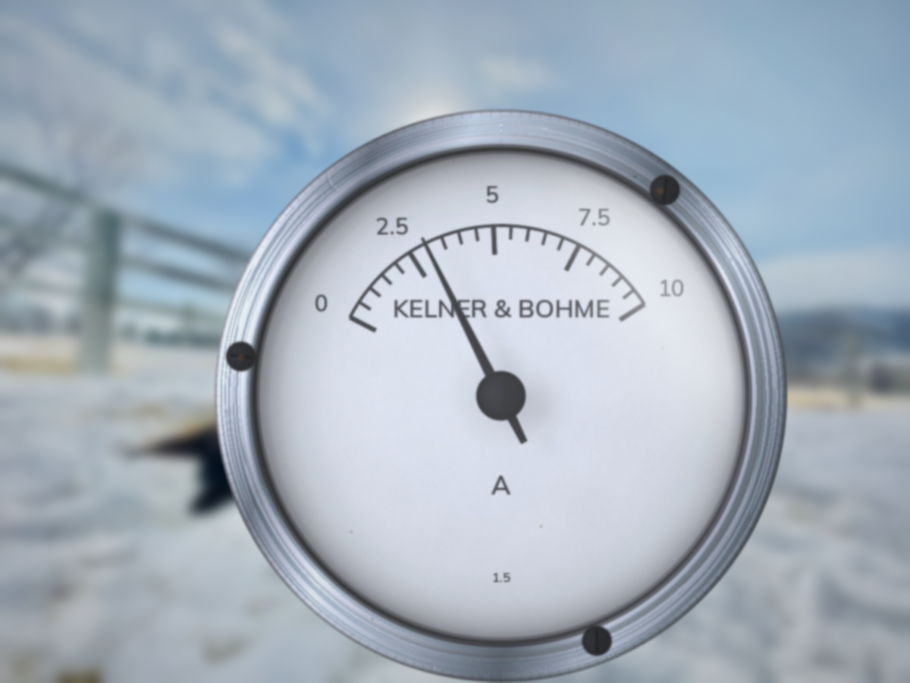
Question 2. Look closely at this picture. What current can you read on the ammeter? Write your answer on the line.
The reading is 3 A
